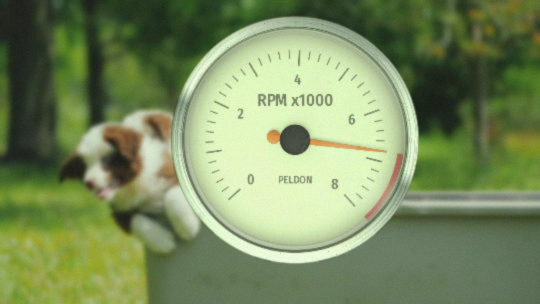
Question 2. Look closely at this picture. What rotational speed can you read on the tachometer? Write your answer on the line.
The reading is 6800 rpm
